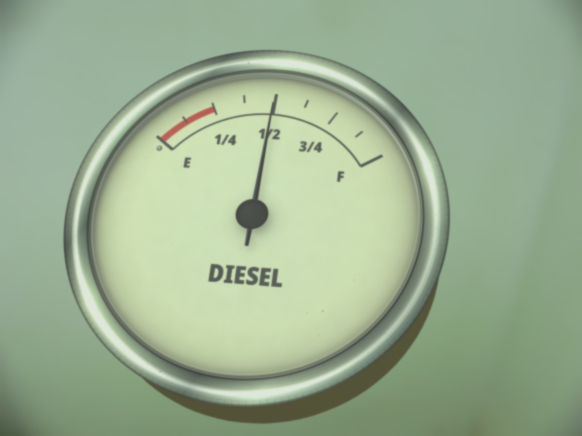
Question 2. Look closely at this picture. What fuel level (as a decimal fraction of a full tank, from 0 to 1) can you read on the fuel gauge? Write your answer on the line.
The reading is 0.5
